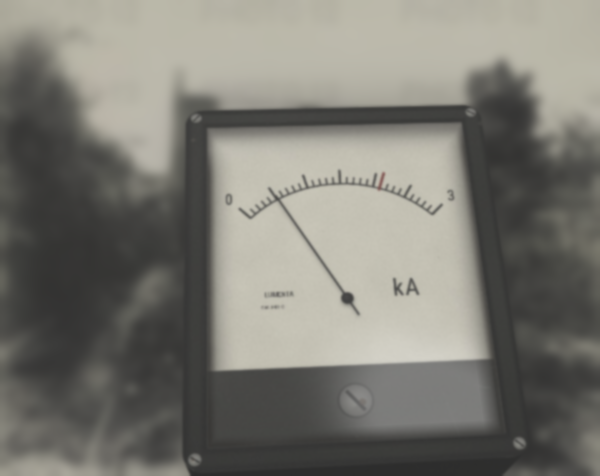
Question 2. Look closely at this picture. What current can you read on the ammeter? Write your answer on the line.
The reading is 0.5 kA
